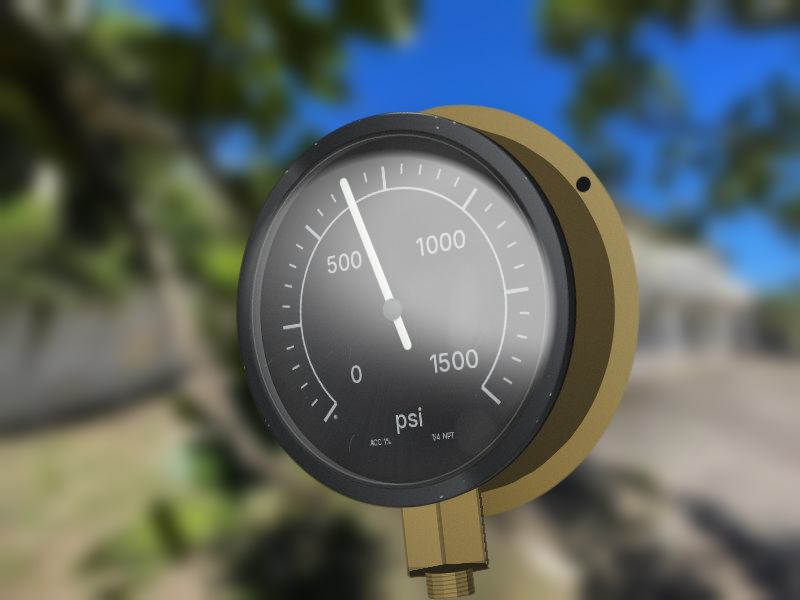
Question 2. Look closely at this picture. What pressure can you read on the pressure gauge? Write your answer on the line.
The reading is 650 psi
